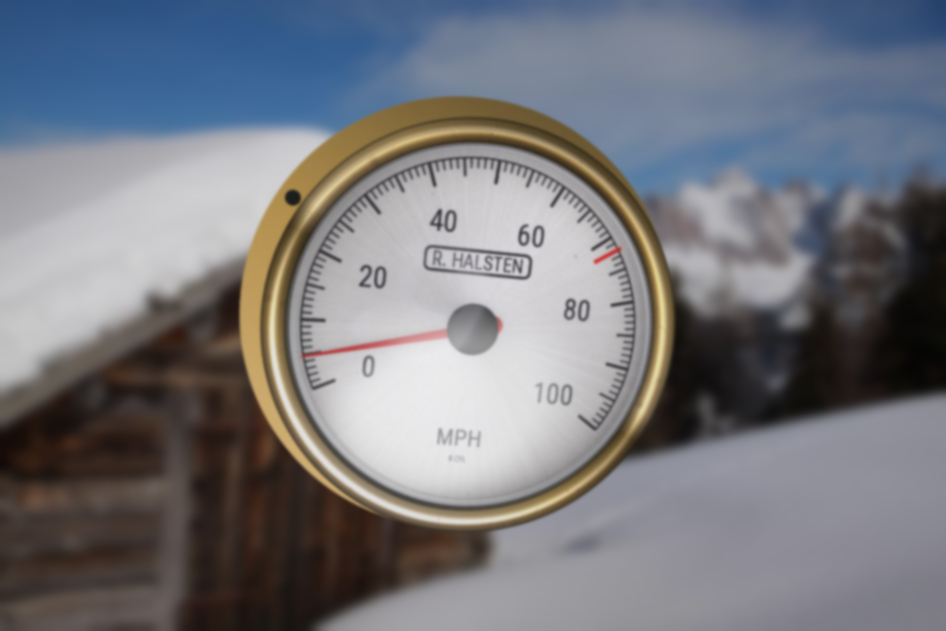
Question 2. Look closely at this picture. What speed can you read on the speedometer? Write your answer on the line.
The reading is 5 mph
